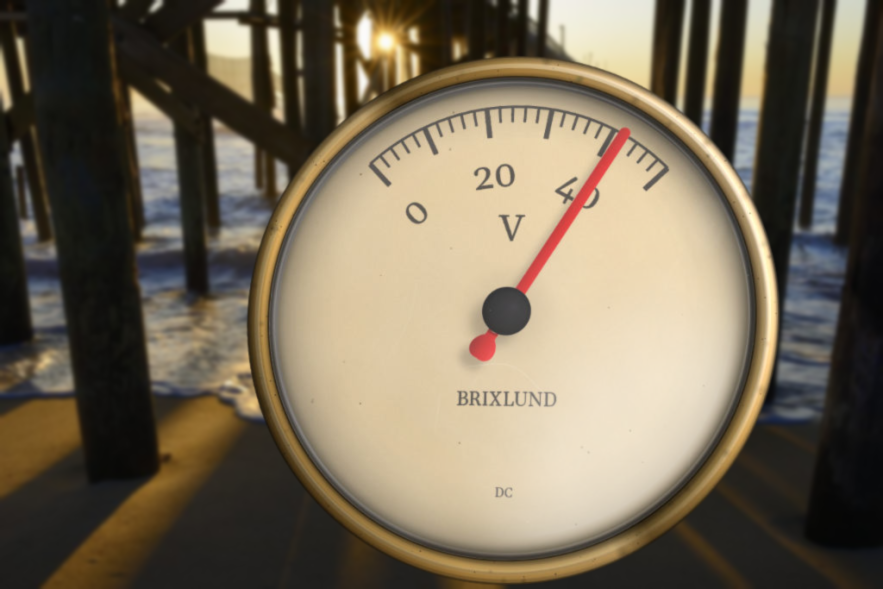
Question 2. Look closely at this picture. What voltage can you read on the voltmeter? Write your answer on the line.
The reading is 42 V
